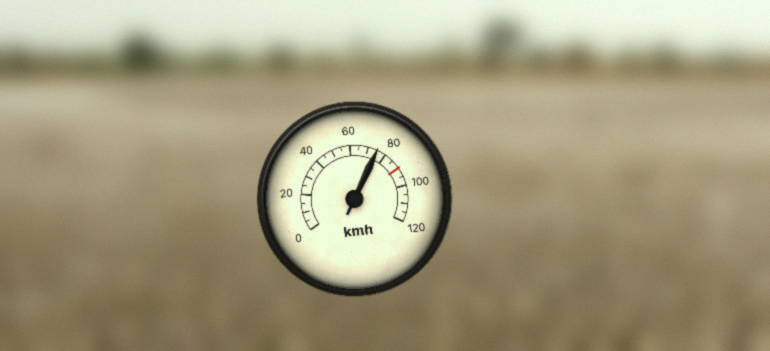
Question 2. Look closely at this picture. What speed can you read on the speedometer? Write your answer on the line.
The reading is 75 km/h
